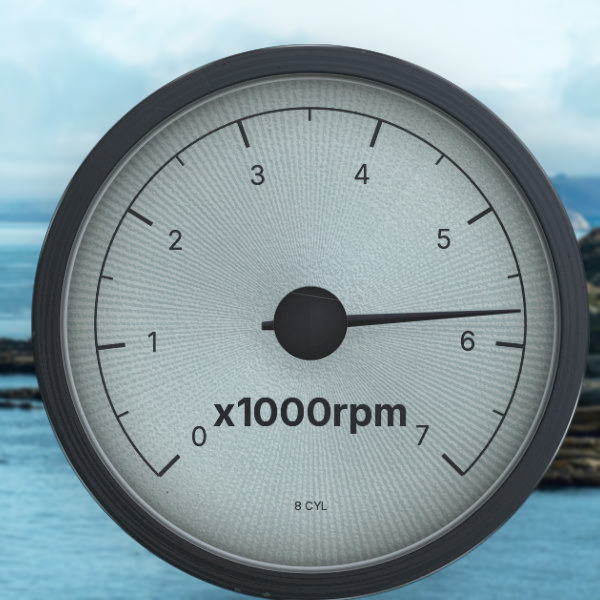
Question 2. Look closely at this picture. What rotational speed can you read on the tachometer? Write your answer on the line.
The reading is 5750 rpm
